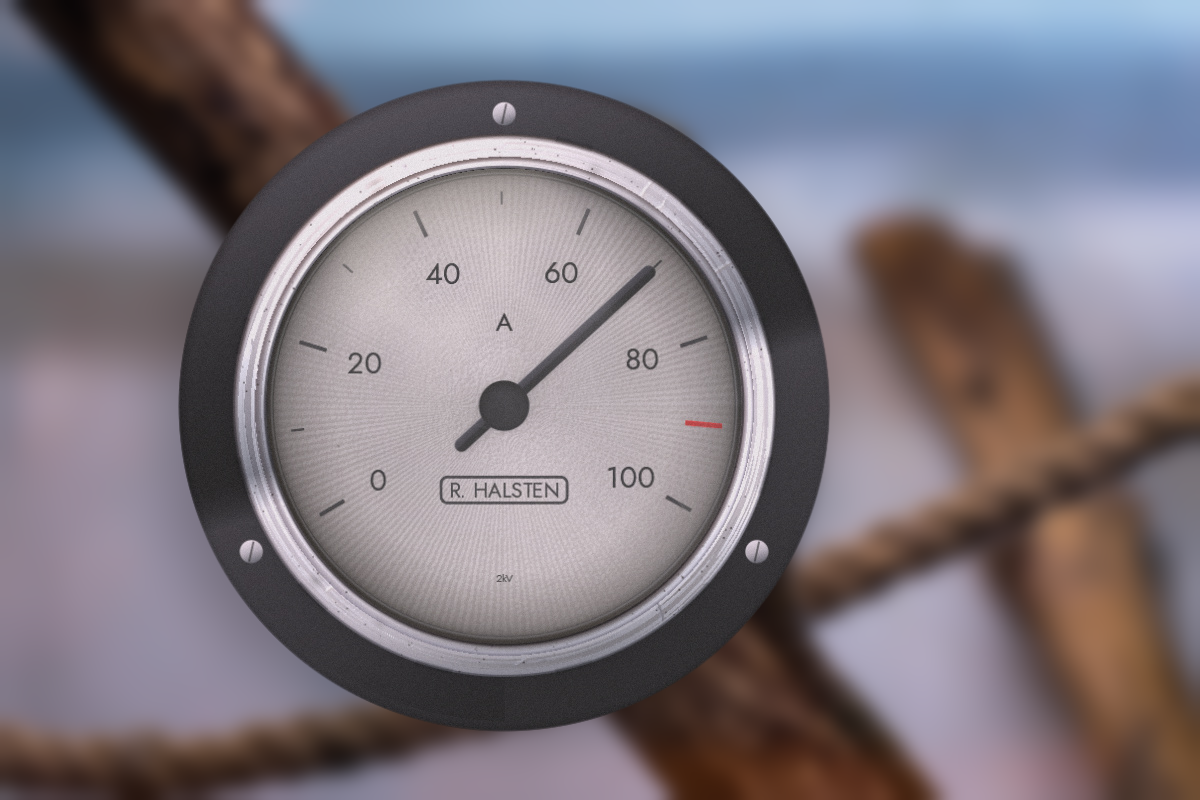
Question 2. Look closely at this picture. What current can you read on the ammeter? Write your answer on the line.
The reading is 70 A
